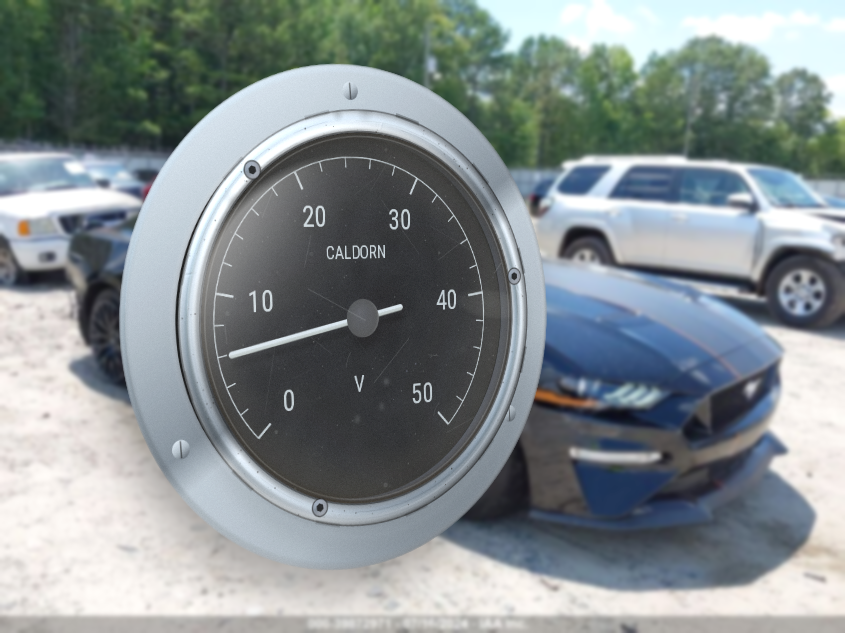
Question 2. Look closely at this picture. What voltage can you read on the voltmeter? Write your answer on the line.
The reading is 6 V
